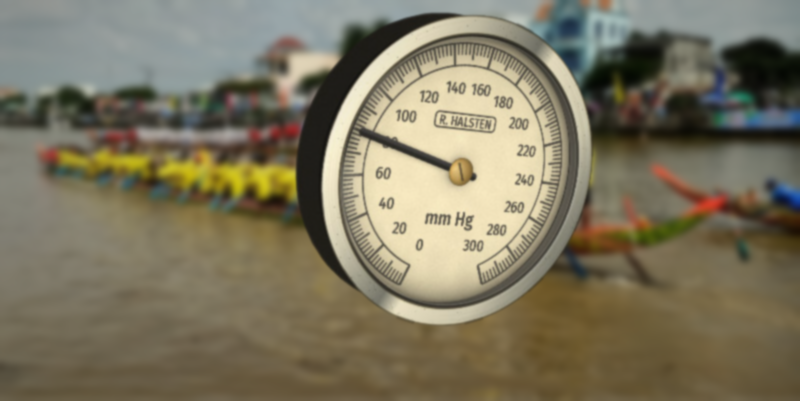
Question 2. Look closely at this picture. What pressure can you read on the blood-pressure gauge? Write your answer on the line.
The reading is 80 mmHg
